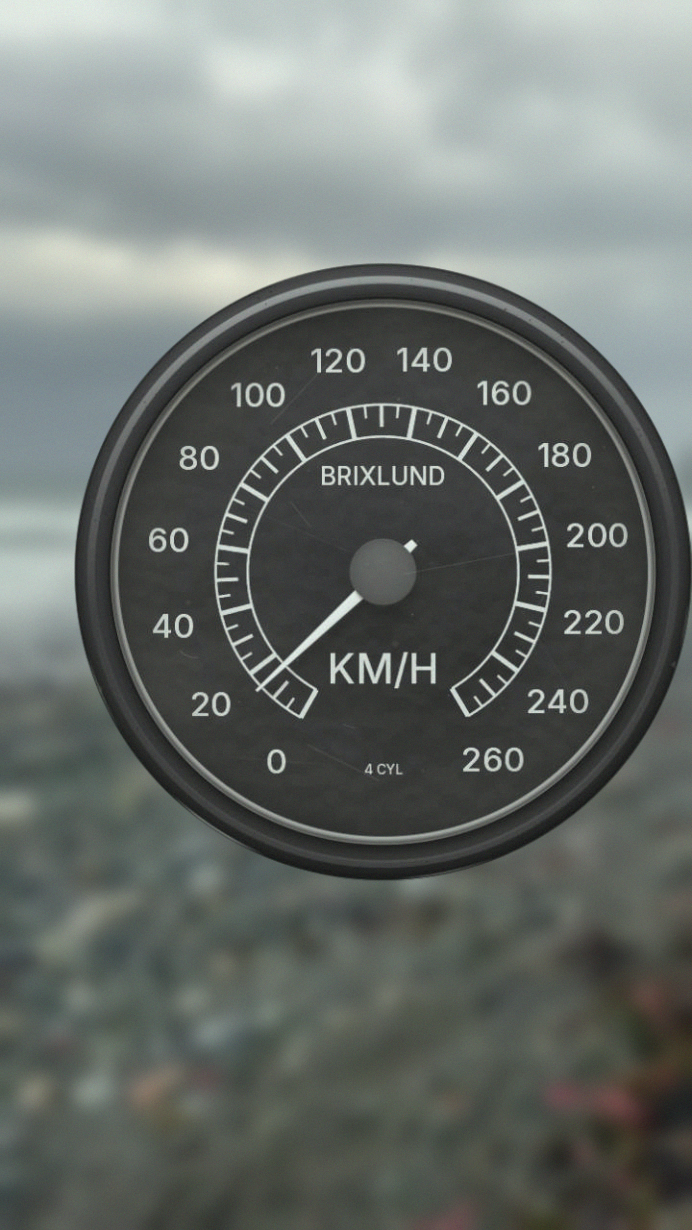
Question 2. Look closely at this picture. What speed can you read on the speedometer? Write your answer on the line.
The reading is 15 km/h
